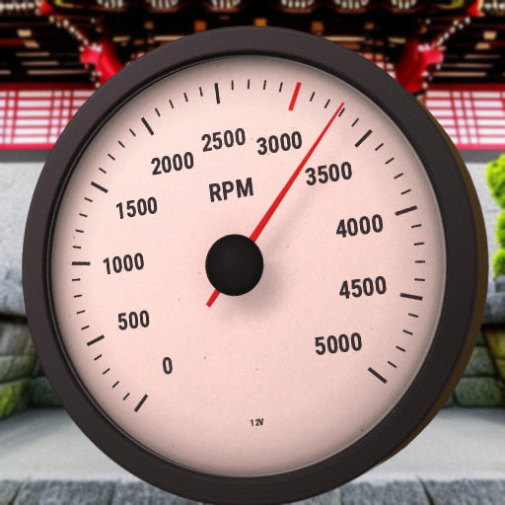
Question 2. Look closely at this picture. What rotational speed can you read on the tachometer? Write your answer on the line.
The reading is 3300 rpm
